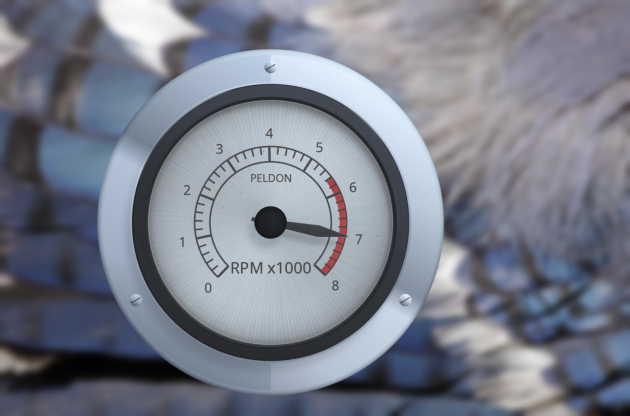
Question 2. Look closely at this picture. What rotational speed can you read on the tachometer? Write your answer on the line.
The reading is 7000 rpm
